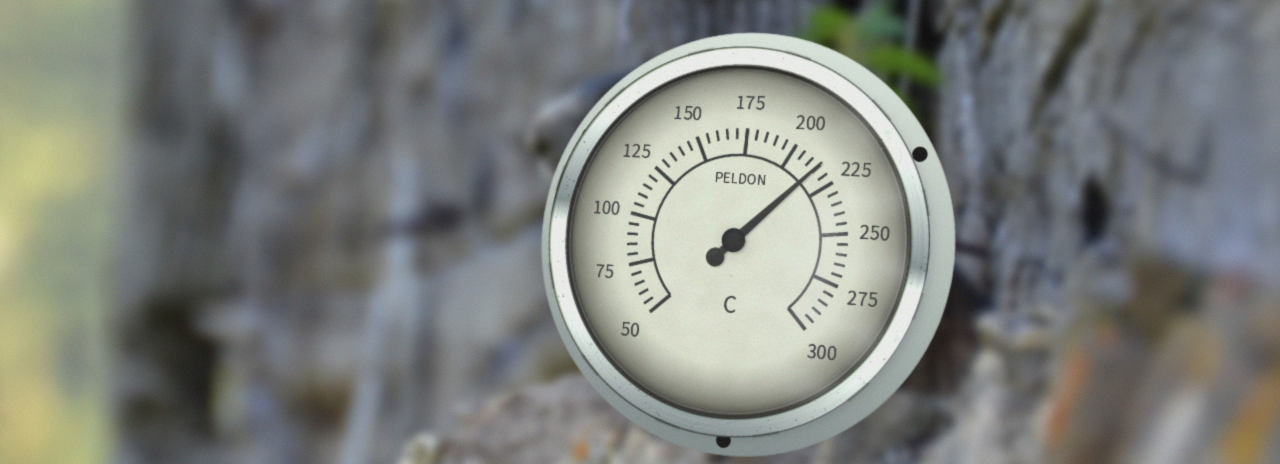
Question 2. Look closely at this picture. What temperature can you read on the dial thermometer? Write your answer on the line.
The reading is 215 °C
